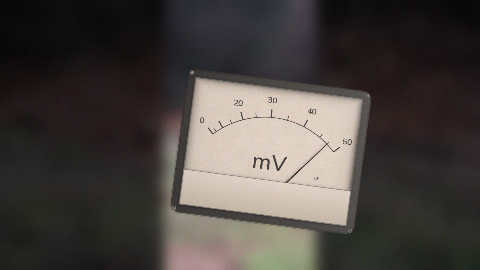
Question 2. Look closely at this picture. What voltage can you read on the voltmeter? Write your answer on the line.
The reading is 47.5 mV
